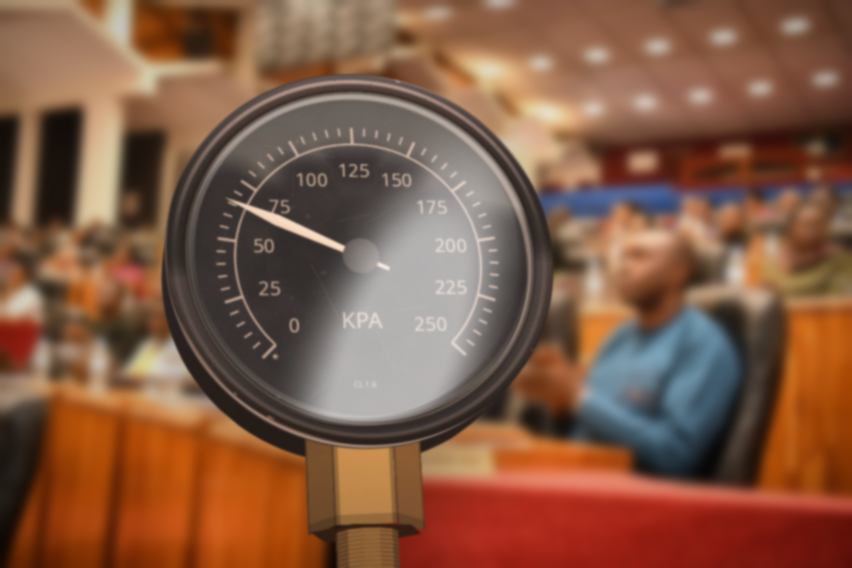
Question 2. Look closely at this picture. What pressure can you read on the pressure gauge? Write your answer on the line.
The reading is 65 kPa
